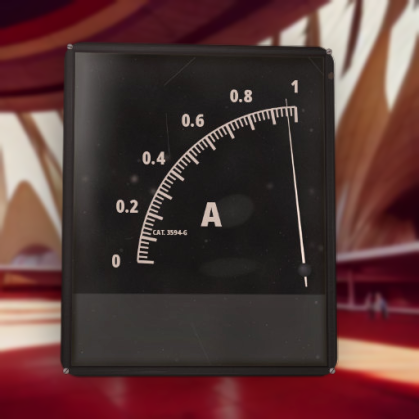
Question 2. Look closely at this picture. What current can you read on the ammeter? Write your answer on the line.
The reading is 0.96 A
